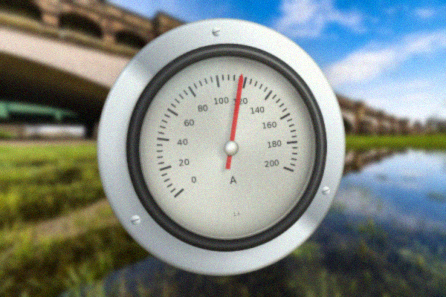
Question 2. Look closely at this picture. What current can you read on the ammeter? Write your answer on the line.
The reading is 116 A
